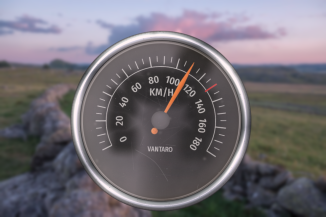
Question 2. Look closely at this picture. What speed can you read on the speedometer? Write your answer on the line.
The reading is 110 km/h
